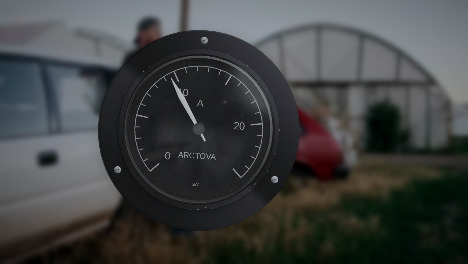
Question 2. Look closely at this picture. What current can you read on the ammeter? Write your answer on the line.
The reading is 9.5 A
